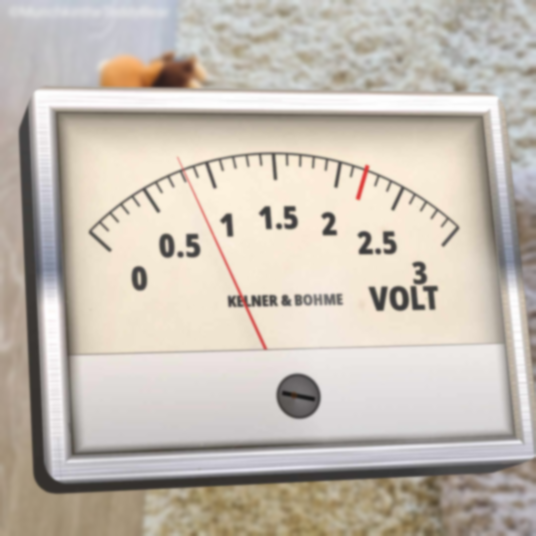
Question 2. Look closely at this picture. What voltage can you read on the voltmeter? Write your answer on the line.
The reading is 0.8 V
